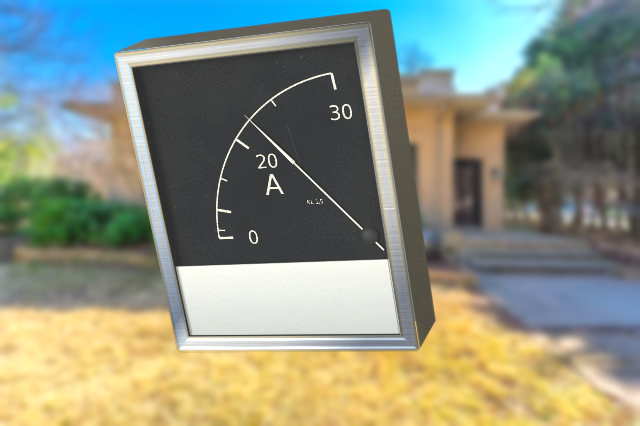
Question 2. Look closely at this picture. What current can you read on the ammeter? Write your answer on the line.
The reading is 22.5 A
